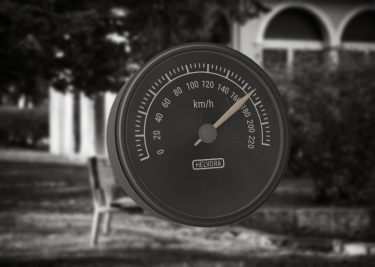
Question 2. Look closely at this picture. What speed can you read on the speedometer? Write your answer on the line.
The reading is 168 km/h
